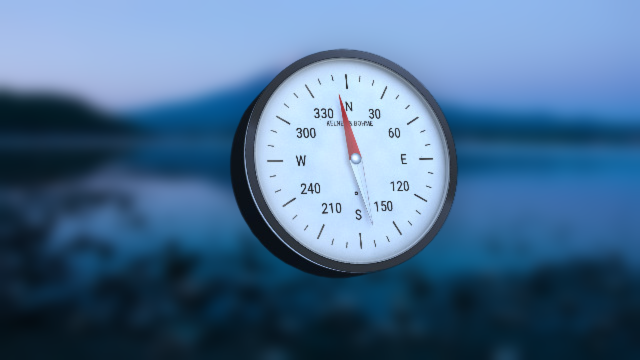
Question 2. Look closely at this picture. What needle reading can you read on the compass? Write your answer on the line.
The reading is 350 °
